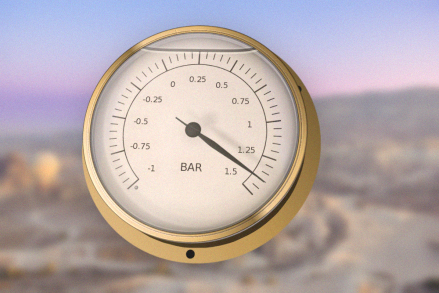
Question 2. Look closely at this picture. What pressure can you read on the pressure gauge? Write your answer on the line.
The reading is 1.4 bar
